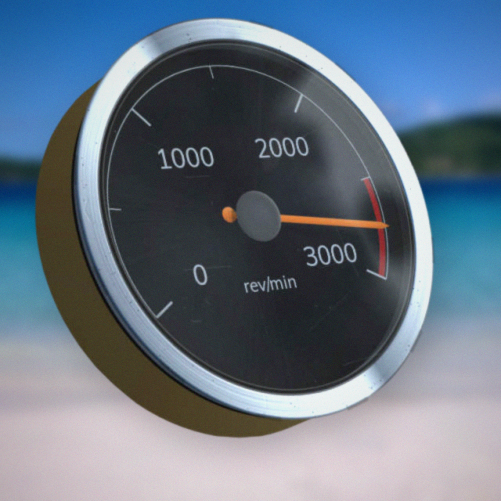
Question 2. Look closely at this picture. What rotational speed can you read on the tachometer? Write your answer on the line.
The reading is 2750 rpm
